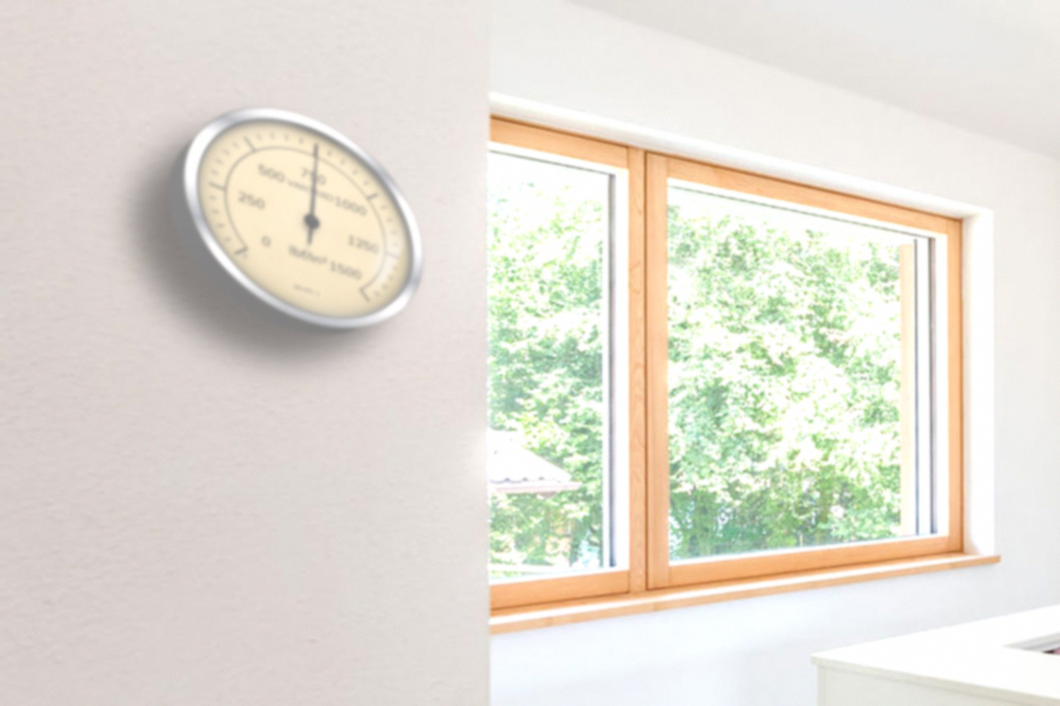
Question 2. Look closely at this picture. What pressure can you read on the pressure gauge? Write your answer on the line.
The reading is 750 psi
